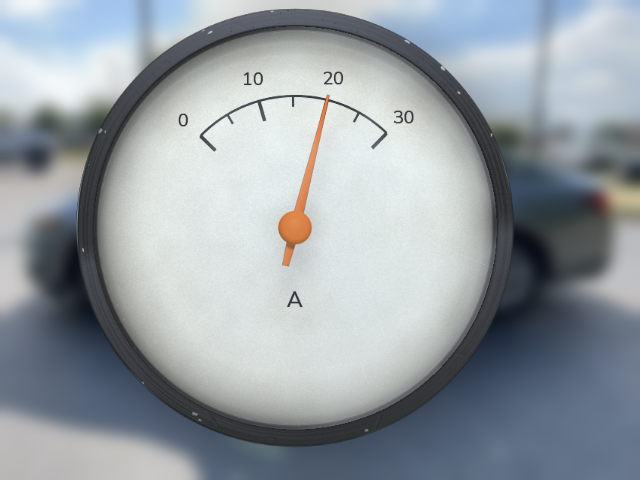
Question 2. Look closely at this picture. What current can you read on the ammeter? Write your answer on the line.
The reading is 20 A
